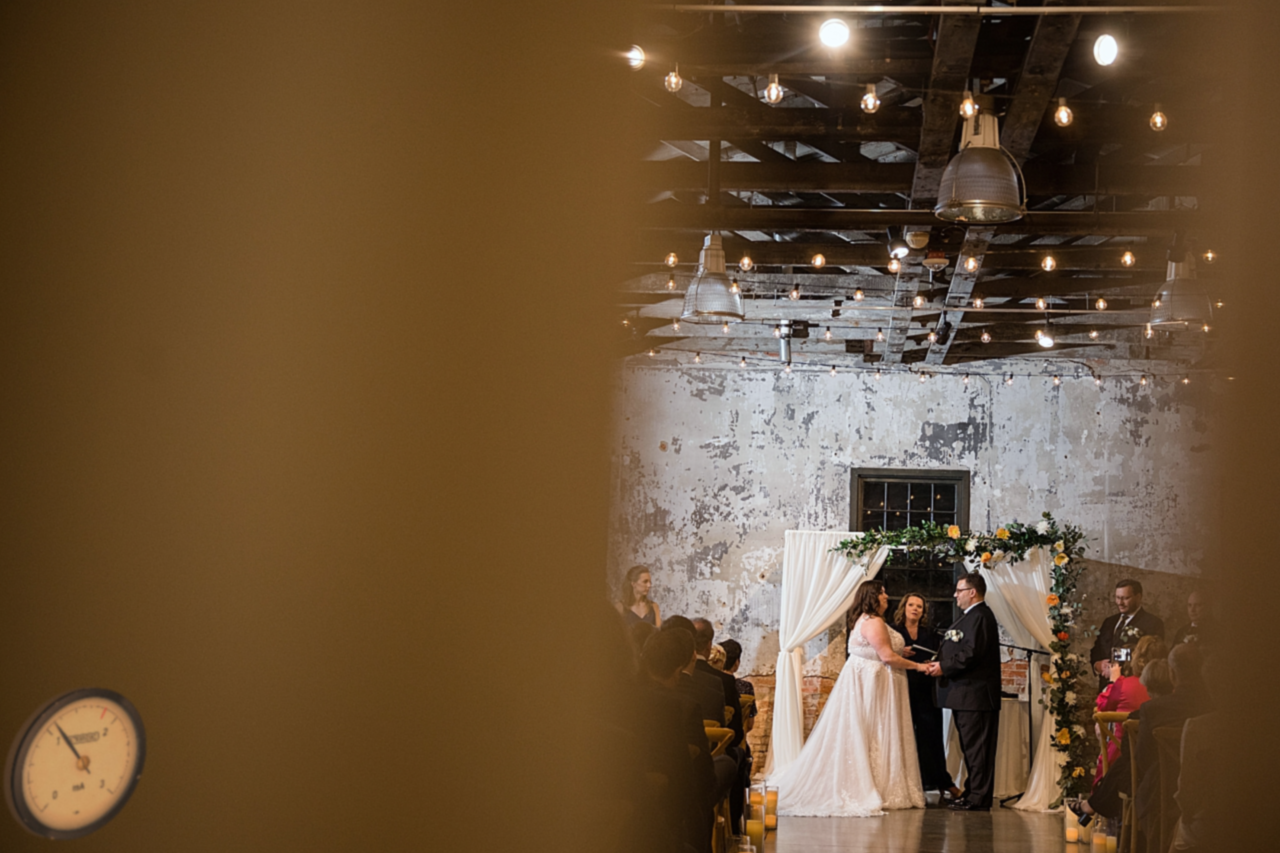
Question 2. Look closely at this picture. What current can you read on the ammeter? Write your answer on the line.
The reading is 1.1 mA
